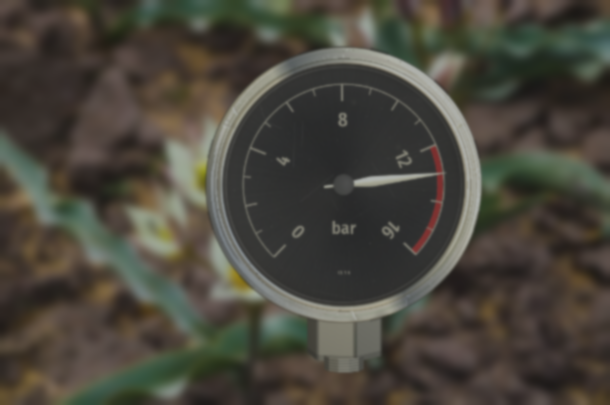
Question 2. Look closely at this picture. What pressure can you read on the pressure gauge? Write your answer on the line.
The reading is 13 bar
